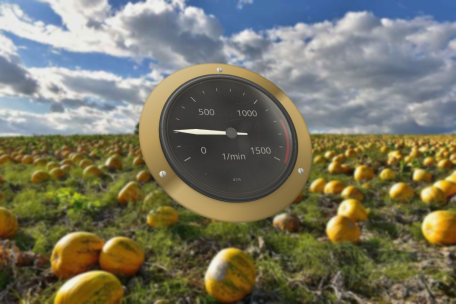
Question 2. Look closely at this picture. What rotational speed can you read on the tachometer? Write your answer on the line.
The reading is 200 rpm
